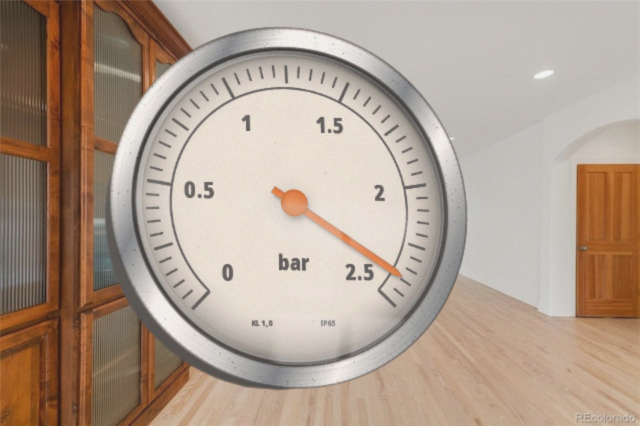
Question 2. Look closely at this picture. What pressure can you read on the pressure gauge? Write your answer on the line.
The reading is 2.4 bar
